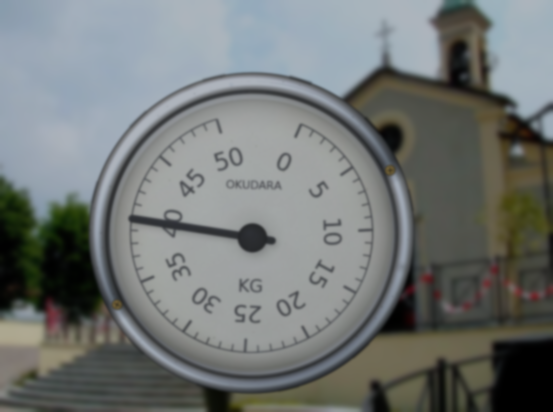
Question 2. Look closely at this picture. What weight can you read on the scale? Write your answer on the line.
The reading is 40 kg
